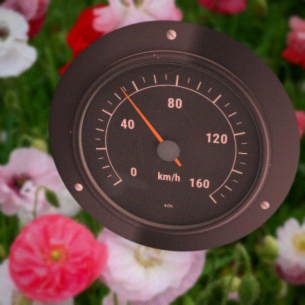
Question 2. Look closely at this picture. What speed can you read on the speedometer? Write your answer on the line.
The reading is 55 km/h
